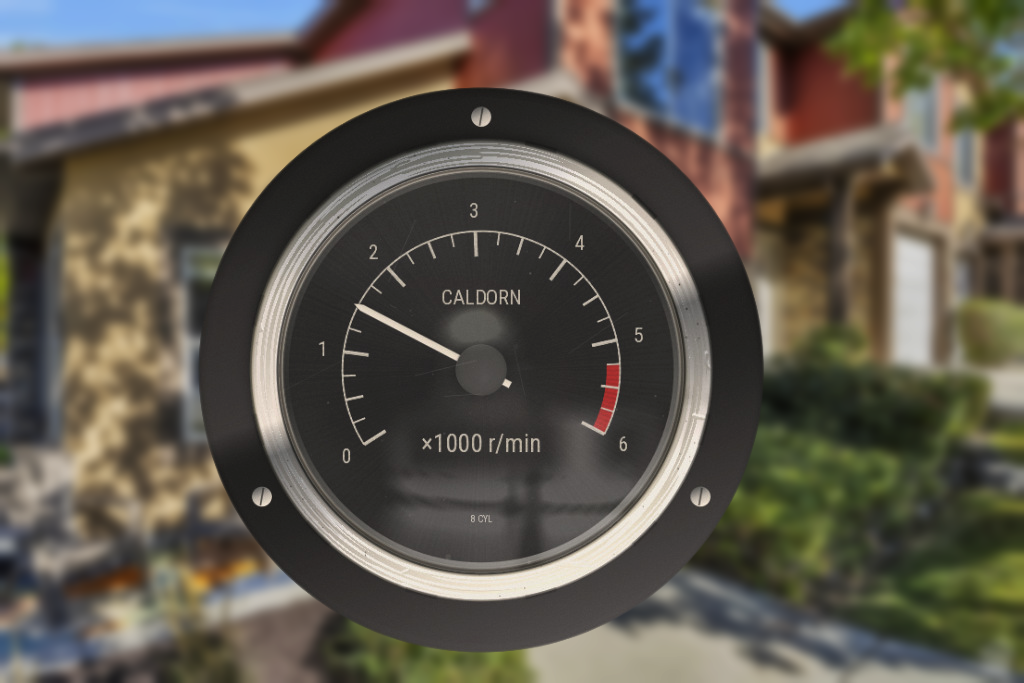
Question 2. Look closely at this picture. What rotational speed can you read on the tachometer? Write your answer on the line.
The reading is 1500 rpm
